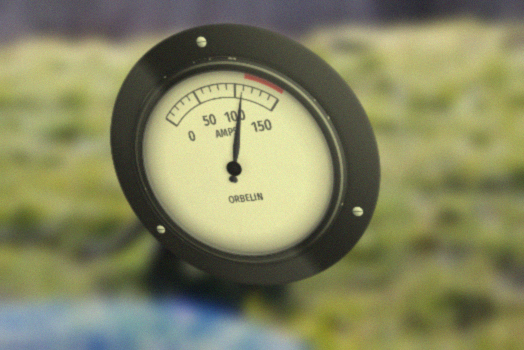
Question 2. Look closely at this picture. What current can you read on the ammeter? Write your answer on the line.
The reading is 110 A
